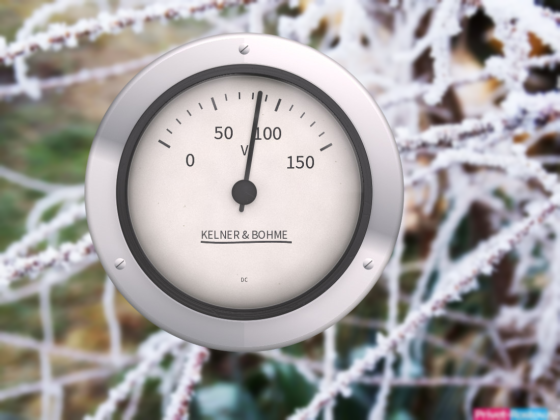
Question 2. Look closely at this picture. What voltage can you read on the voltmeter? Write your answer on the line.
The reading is 85 V
